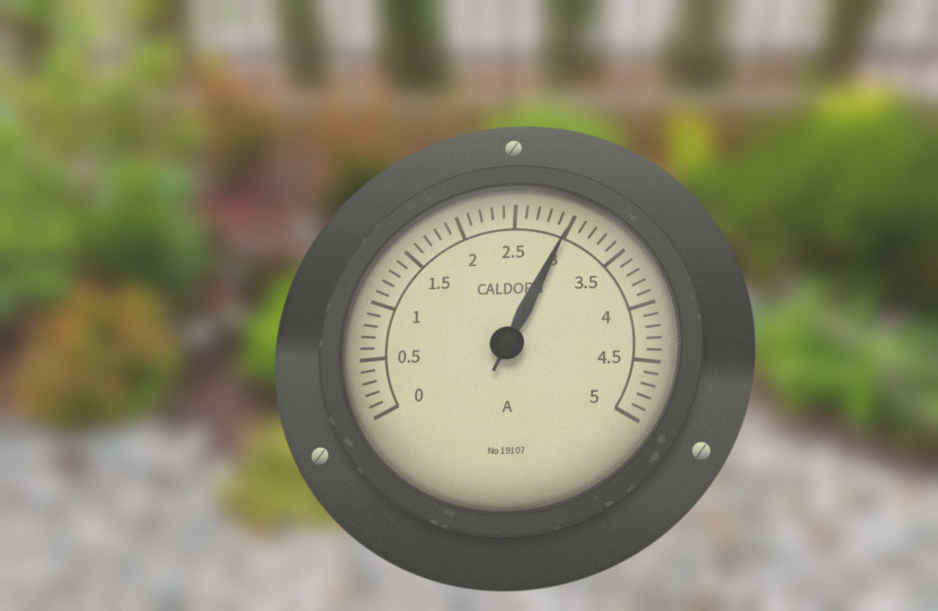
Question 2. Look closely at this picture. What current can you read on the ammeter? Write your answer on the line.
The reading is 3 A
